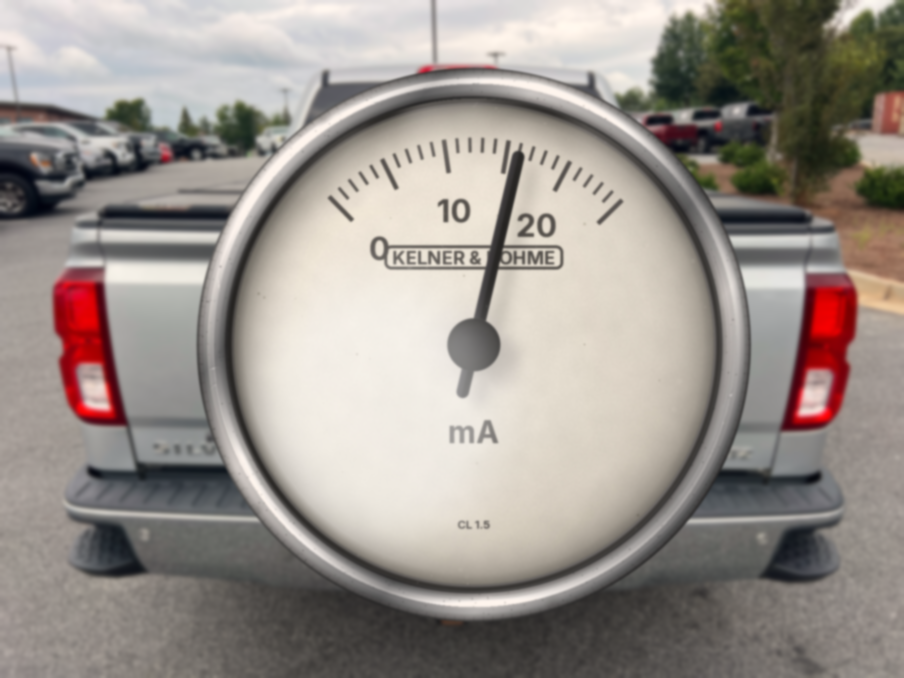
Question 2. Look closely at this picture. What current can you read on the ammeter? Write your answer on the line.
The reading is 16 mA
